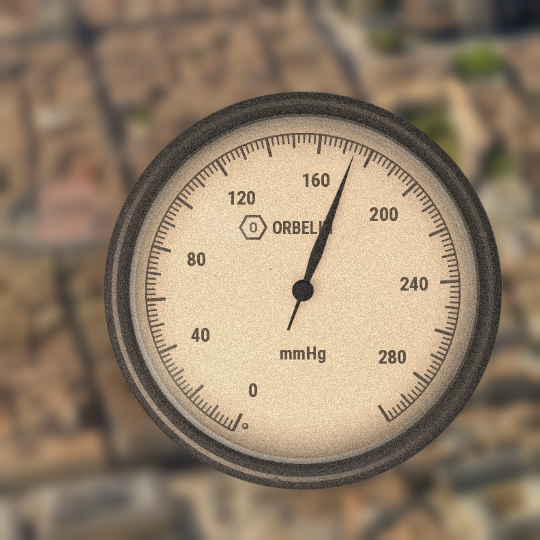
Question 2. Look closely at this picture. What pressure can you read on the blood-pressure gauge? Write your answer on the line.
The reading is 174 mmHg
